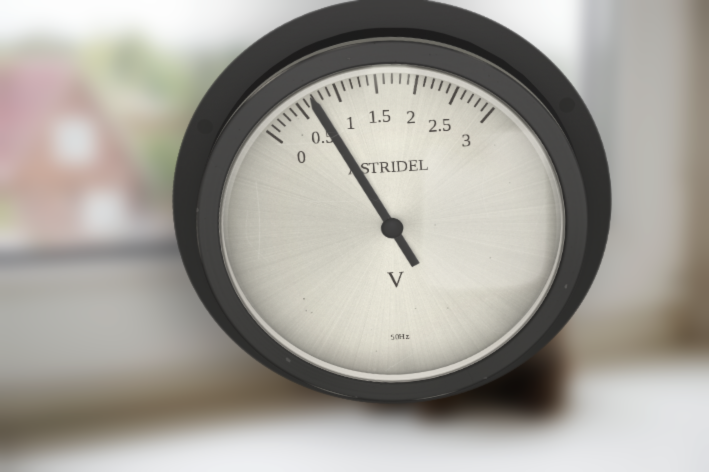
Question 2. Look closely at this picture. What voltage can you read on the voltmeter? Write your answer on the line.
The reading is 0.7 V
